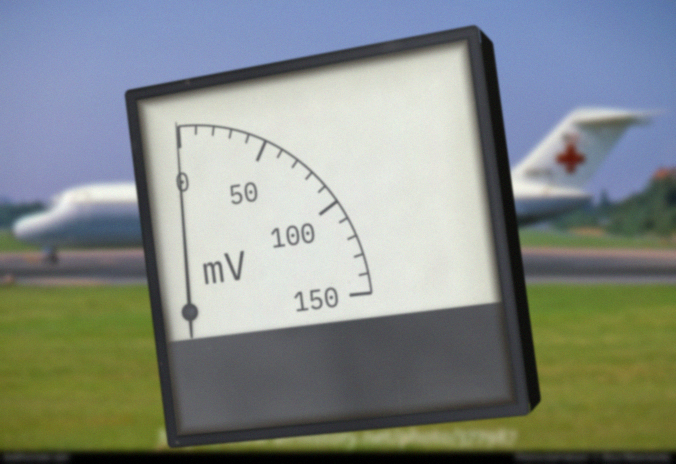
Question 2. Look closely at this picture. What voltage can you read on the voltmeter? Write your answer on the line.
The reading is 0 mV
